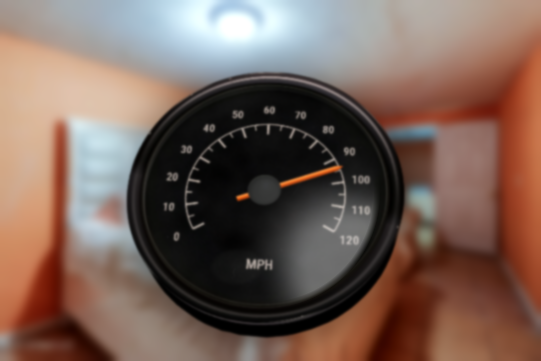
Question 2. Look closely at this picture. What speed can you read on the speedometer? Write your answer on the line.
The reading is 95 mph
